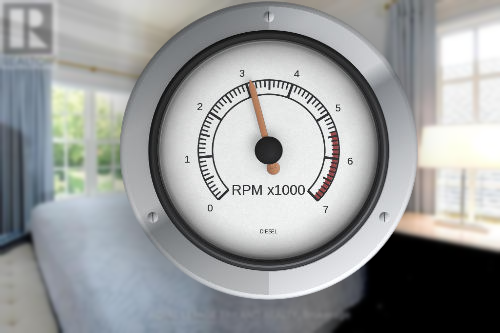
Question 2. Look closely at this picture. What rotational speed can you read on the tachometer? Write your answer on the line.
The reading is 3100 rpm
